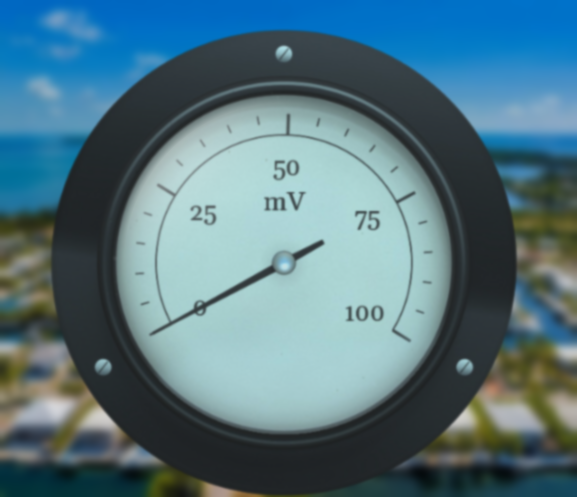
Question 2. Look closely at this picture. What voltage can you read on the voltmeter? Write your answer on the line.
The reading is 0 mV
